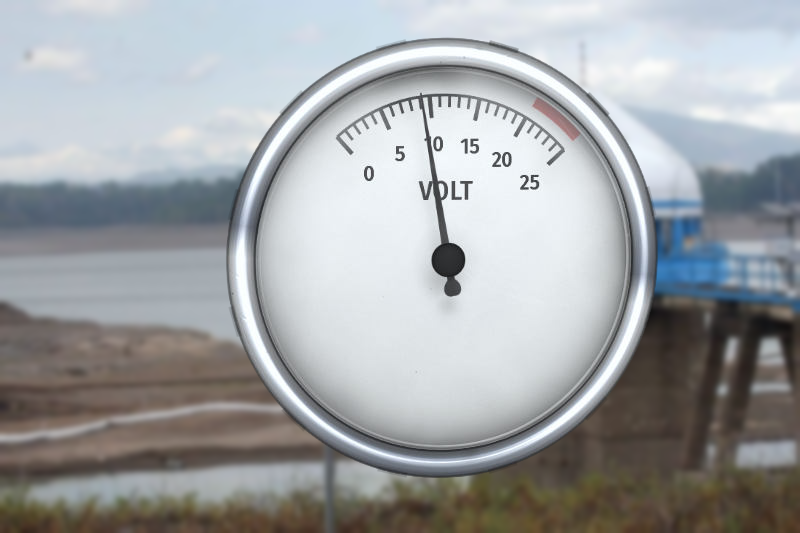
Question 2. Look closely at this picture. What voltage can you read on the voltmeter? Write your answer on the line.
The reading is 9 V
